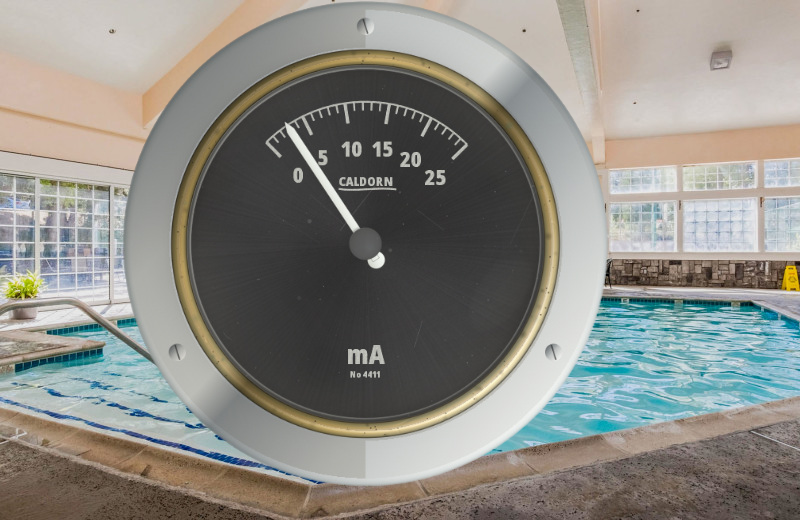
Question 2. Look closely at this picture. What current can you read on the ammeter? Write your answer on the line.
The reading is 3 mA
